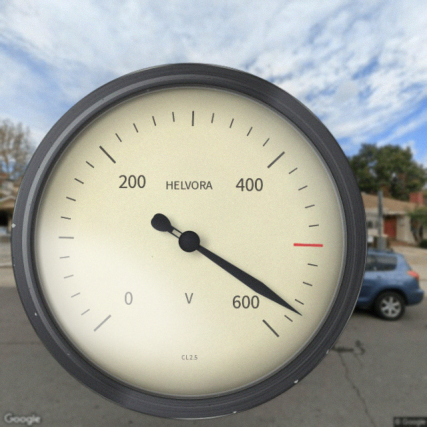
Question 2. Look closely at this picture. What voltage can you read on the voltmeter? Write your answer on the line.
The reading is 570 V
